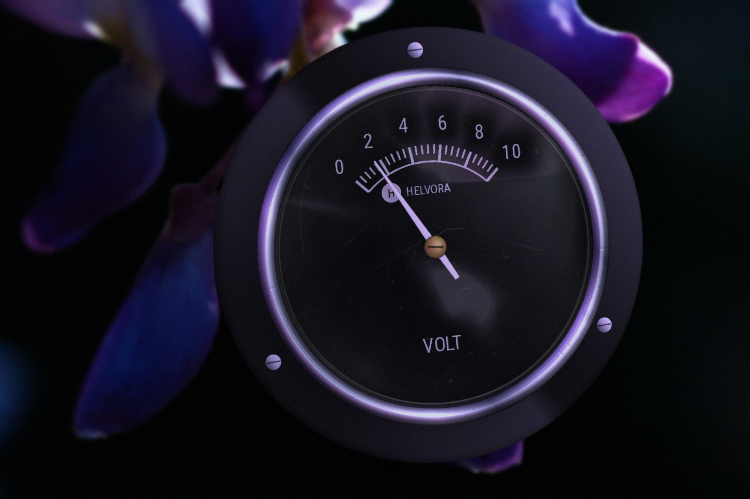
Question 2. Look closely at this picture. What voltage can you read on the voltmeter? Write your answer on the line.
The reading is 1.6 V
